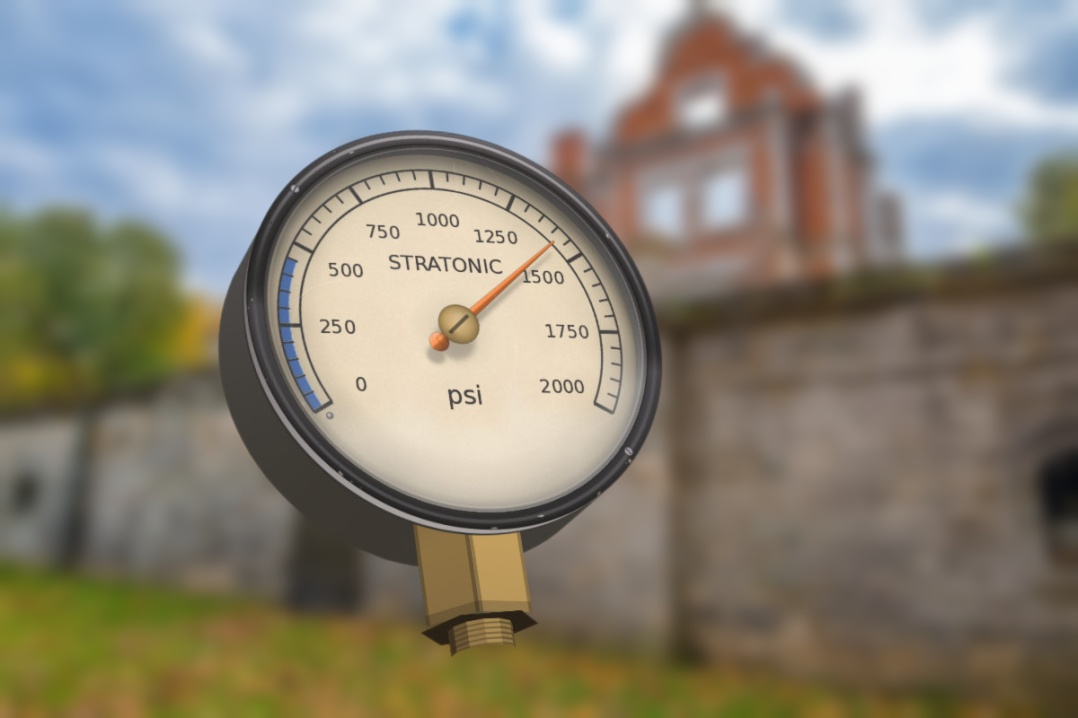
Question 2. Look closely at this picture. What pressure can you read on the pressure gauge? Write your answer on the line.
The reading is 1425 psi
